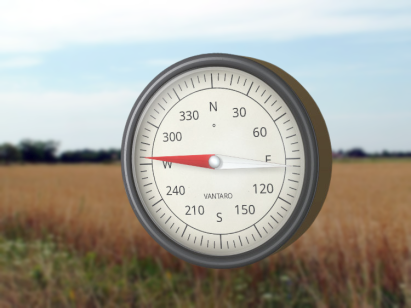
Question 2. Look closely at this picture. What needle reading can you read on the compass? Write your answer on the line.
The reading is 275 °
